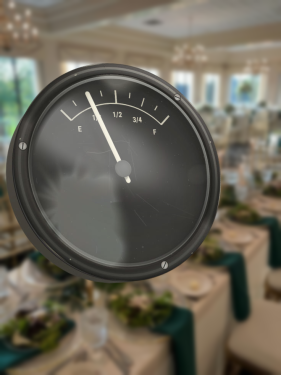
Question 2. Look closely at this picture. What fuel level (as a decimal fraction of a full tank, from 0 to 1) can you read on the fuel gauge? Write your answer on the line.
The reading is 0.25
